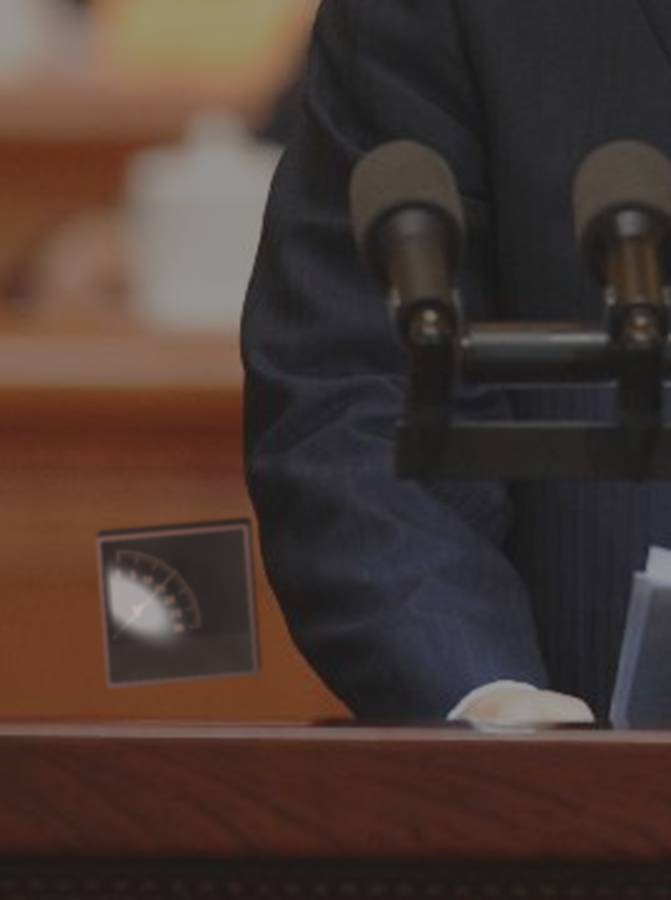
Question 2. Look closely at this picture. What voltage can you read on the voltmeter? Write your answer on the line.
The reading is 15 V
